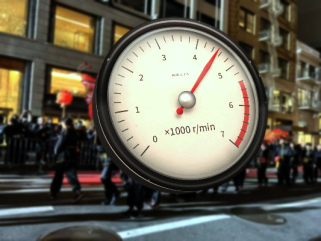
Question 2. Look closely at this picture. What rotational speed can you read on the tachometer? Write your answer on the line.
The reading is 4500 rpm
